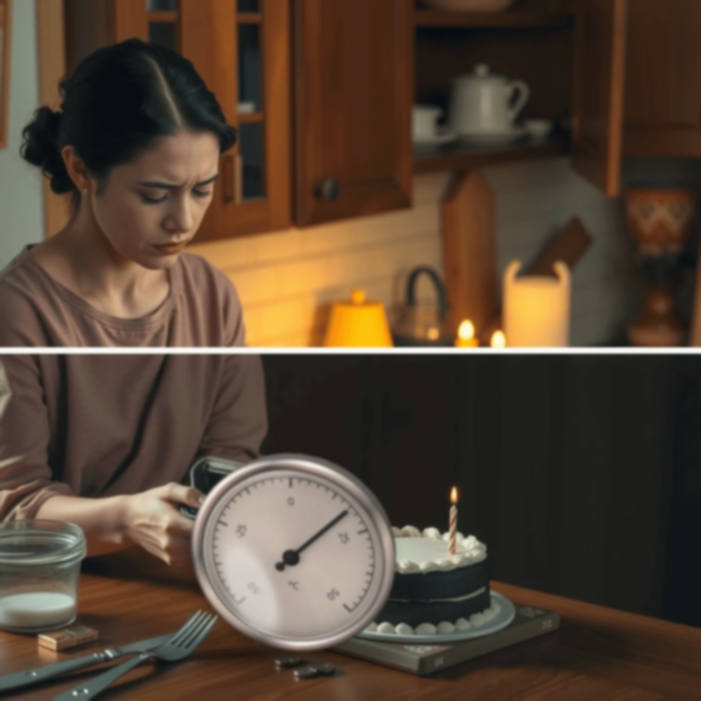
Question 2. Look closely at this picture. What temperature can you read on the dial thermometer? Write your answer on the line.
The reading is 17.5 °C
